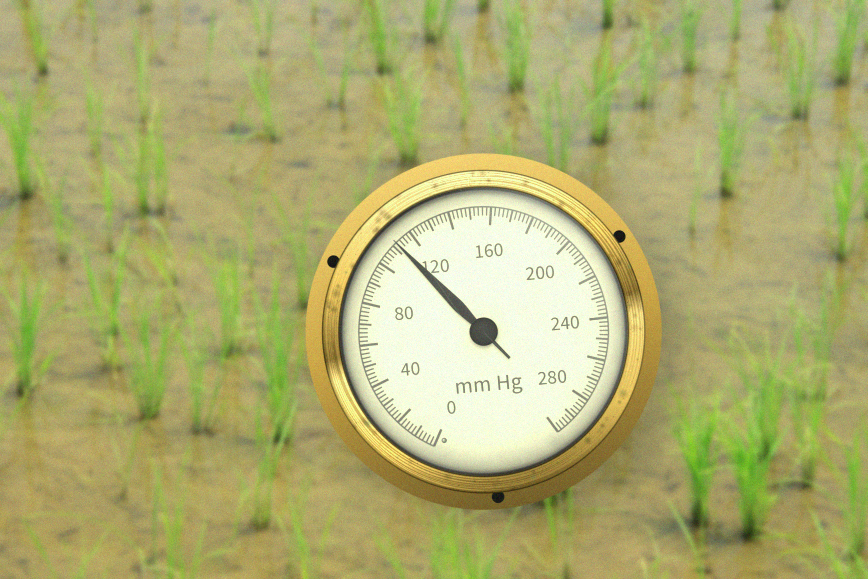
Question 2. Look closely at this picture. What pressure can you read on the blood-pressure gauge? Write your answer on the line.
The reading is 112 mmHg
